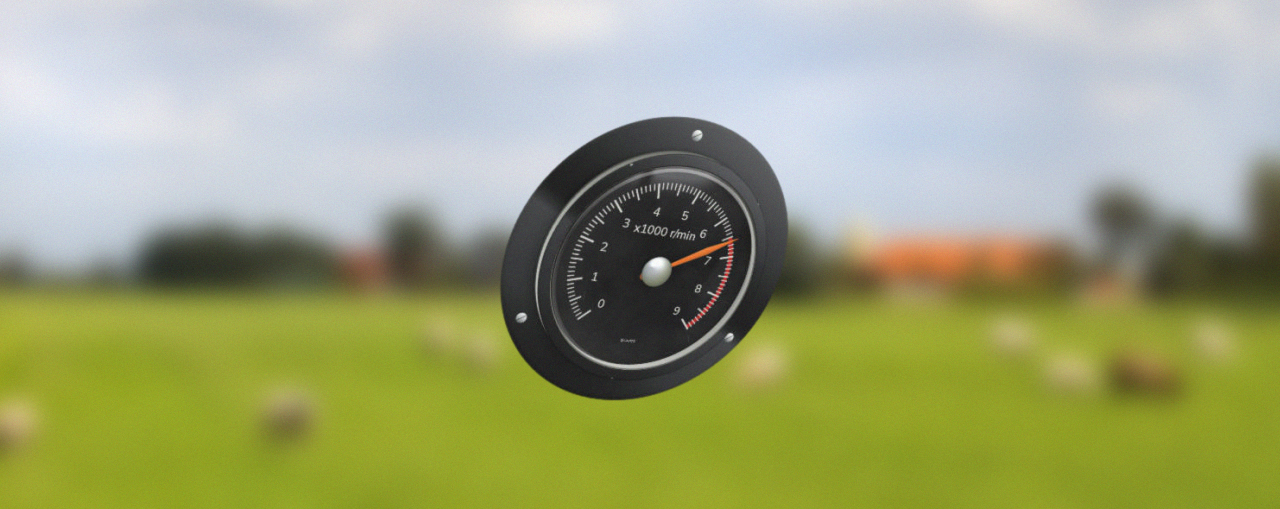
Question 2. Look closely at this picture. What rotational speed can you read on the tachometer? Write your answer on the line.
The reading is 6500 rpm
